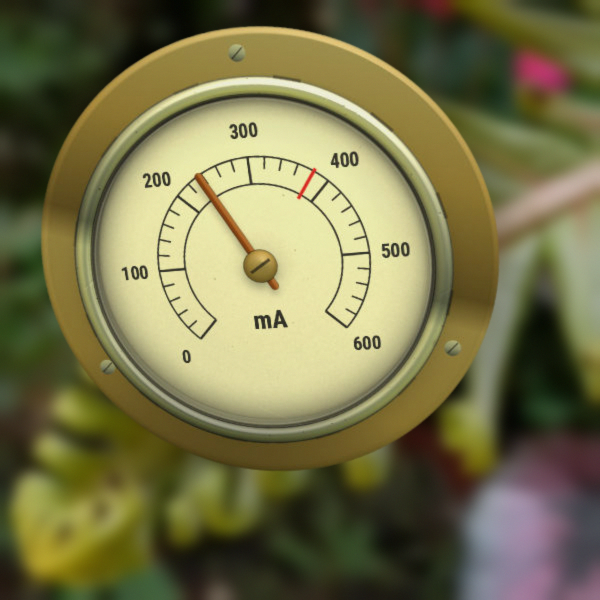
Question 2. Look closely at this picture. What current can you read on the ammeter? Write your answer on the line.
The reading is 240 mA
